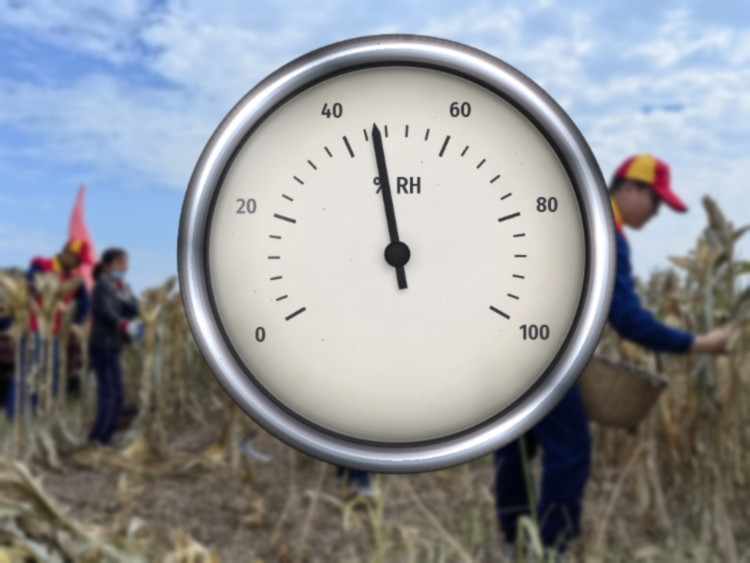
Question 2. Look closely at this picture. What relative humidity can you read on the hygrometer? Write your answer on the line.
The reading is 46 %
